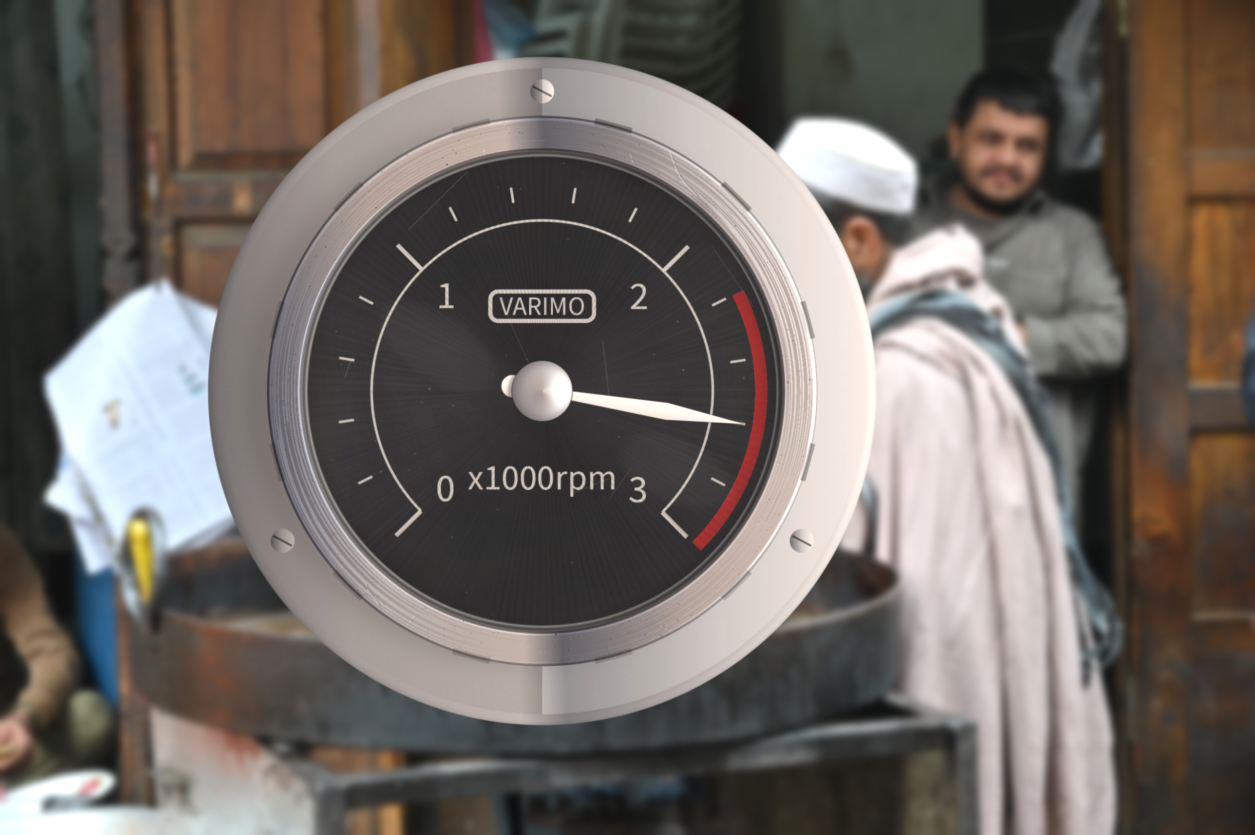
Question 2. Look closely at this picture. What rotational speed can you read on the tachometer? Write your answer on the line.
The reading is 2600 rpm
